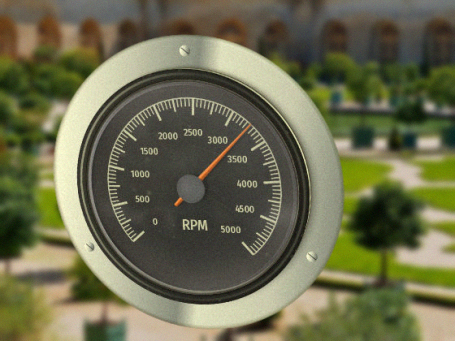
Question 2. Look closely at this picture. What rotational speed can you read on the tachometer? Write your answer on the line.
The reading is 3250 rpm
